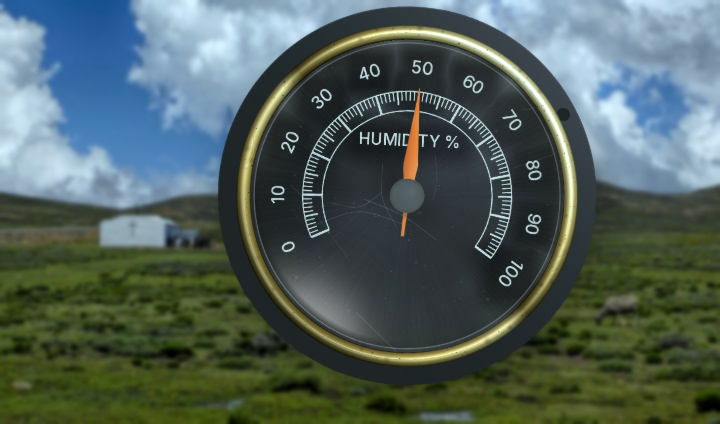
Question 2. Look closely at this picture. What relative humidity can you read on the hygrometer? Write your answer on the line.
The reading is 50 %
